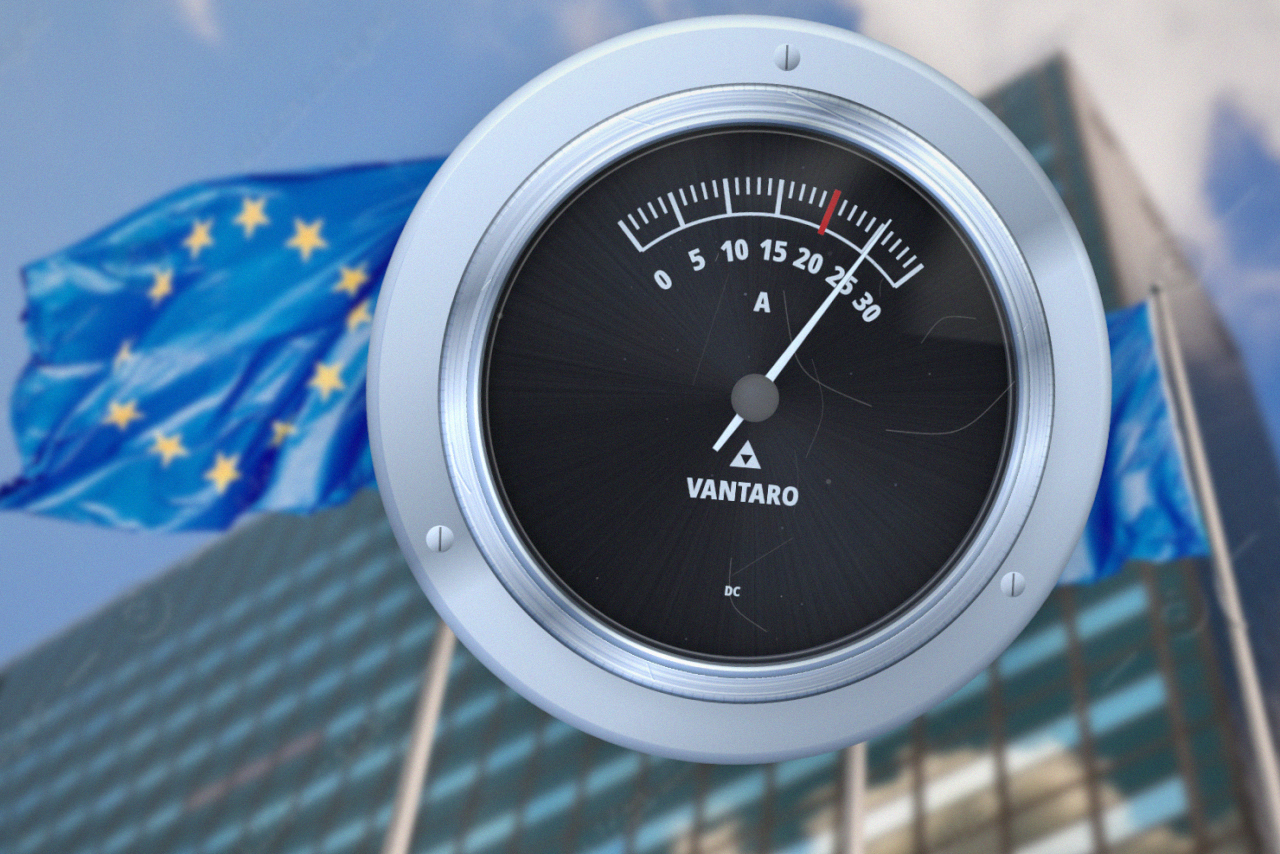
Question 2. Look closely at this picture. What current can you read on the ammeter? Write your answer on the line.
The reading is 25 A
